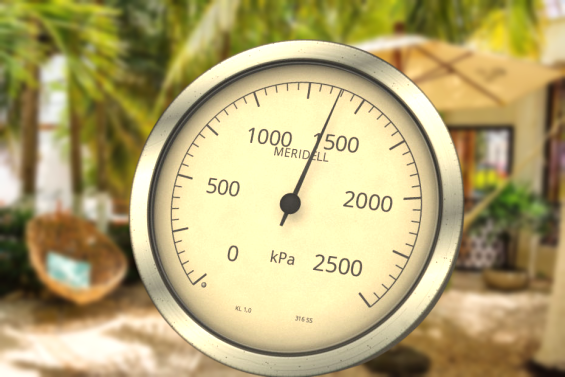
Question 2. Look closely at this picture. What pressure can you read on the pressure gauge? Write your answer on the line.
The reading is 1400 kPa
